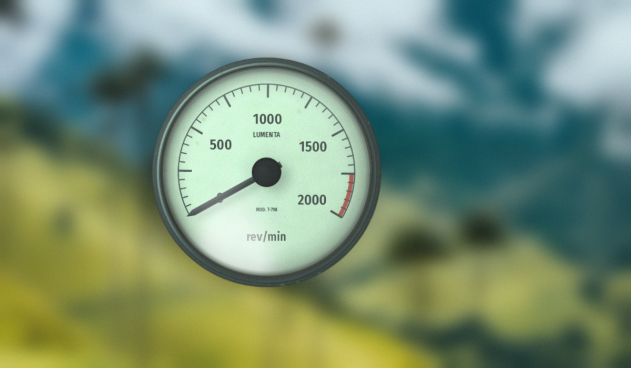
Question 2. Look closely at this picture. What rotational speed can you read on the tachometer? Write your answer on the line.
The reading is 0 rpm
